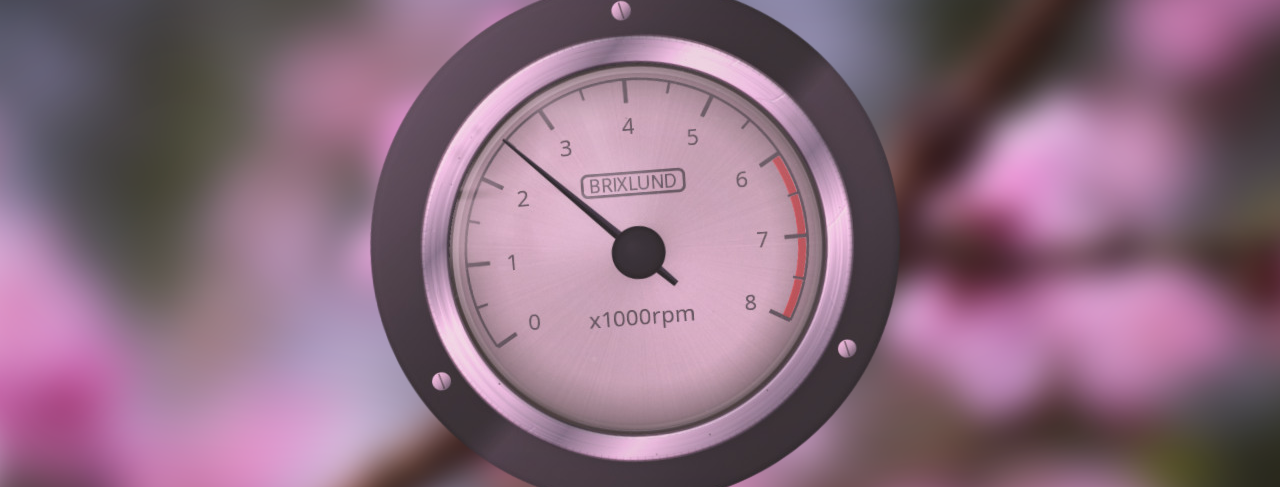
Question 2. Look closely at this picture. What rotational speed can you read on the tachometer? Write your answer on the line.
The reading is 2500 rpm
